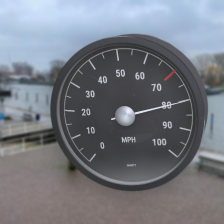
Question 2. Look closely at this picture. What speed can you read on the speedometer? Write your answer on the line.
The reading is 80 mph
